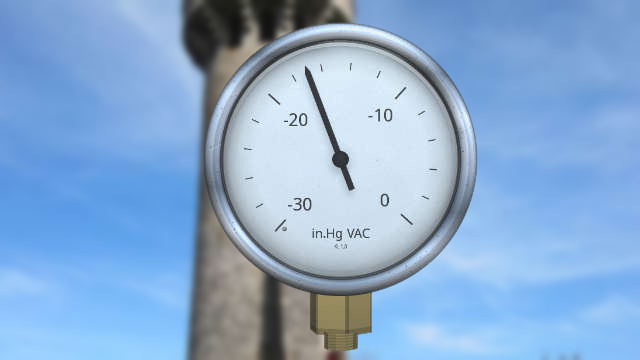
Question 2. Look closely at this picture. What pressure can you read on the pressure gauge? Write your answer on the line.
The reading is -17 inHg
